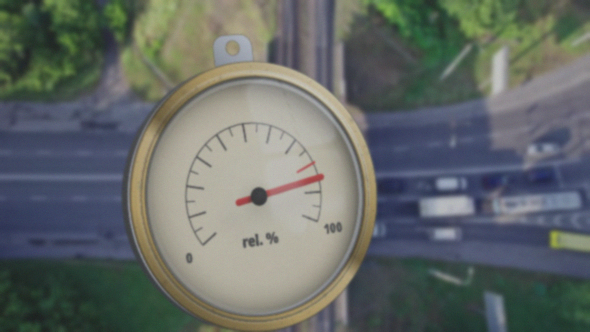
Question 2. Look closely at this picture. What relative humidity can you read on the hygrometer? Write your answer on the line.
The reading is 85 %
